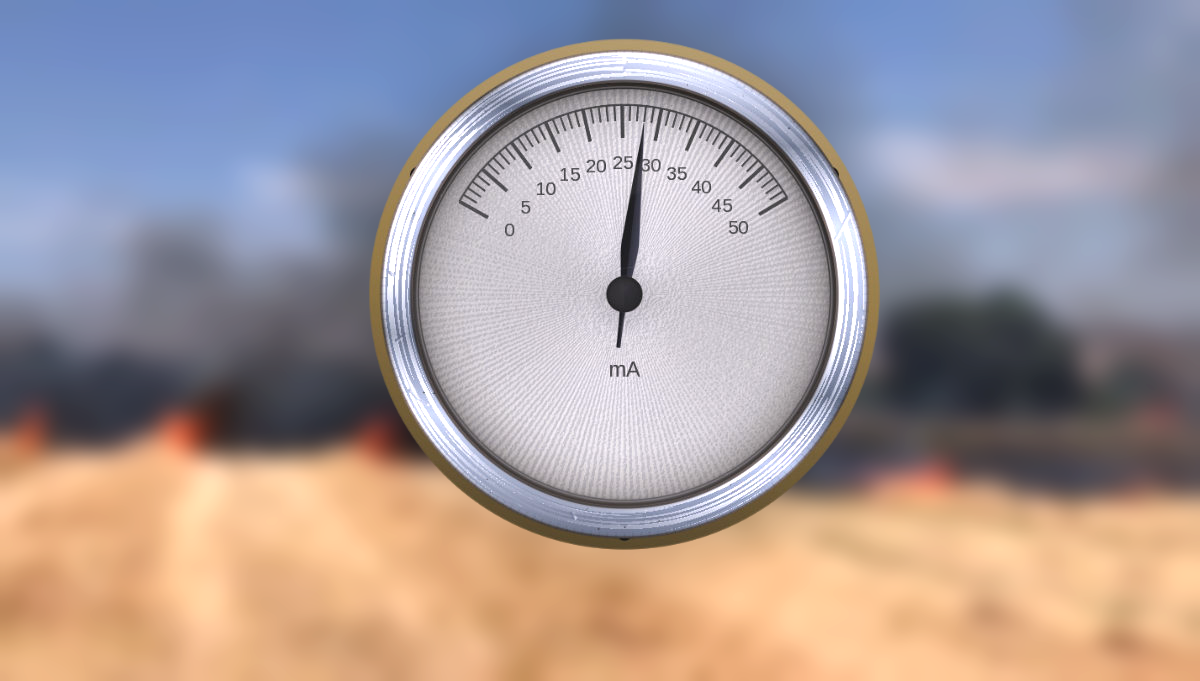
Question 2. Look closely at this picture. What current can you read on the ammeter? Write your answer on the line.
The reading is 28 mA
